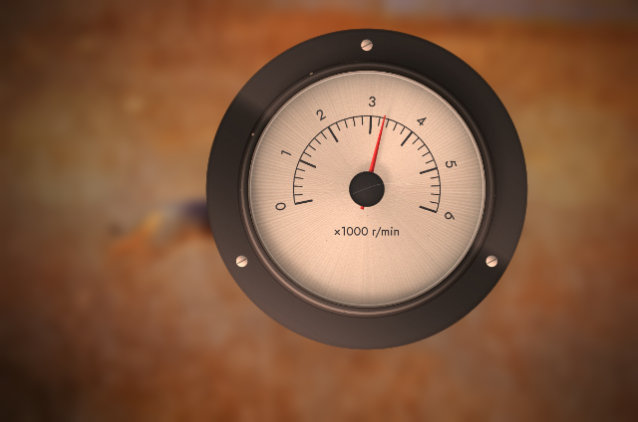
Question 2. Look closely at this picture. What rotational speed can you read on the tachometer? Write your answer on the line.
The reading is 3300 rpm
